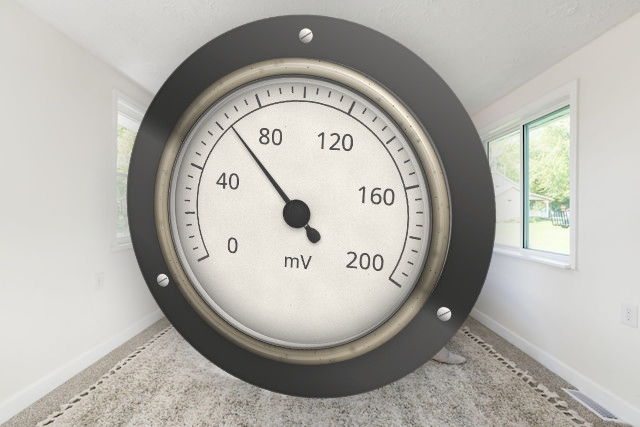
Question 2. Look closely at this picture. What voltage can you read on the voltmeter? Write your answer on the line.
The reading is 65 mV
